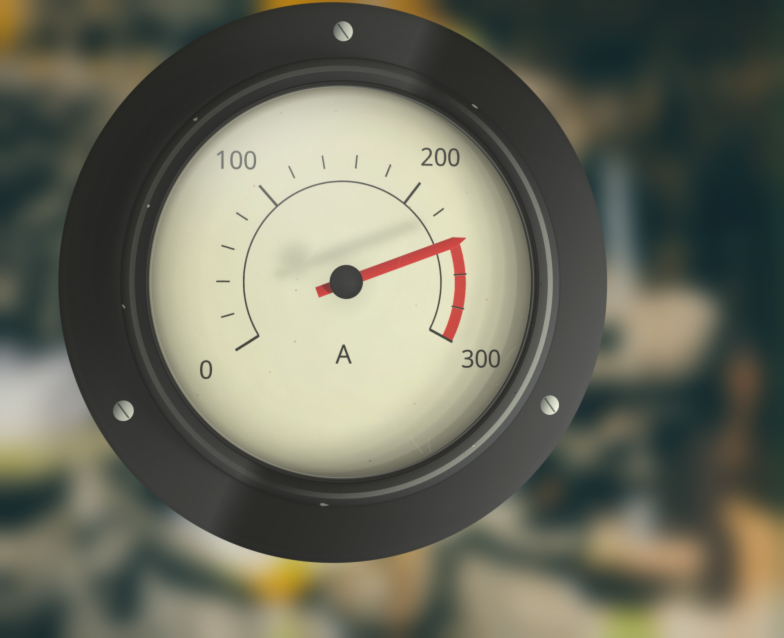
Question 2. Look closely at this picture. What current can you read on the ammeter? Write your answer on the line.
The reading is 240 A
